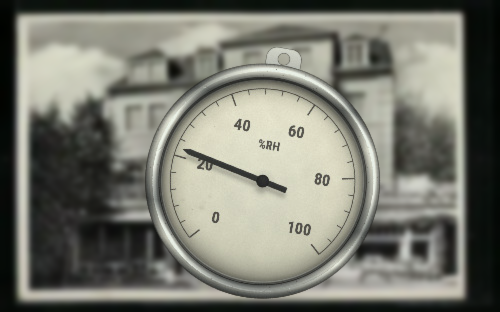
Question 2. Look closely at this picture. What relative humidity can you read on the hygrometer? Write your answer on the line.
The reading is 22 %
